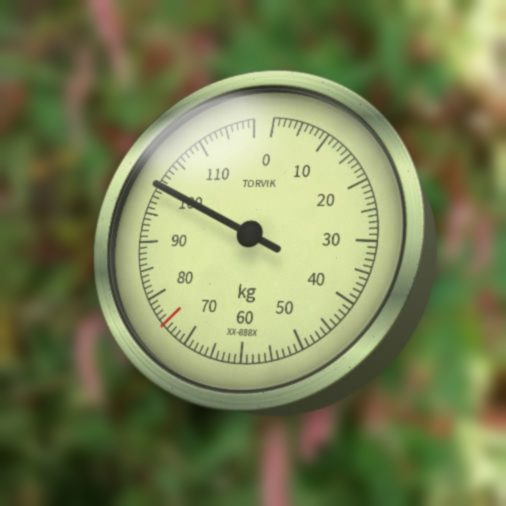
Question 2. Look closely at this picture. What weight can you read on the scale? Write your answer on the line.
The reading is 100 kg
